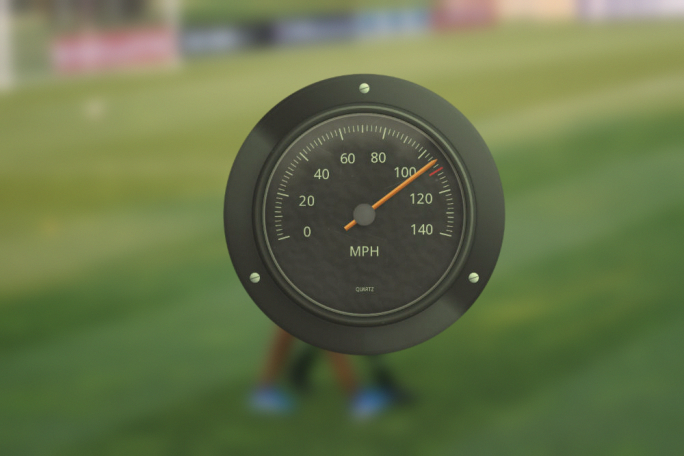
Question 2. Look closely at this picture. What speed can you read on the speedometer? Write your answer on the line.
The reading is 106 mph
